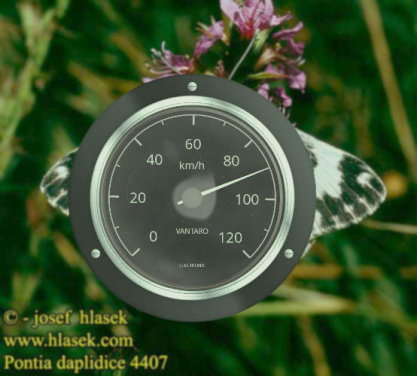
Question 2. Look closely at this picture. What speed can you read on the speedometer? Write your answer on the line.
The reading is 90 km/h
